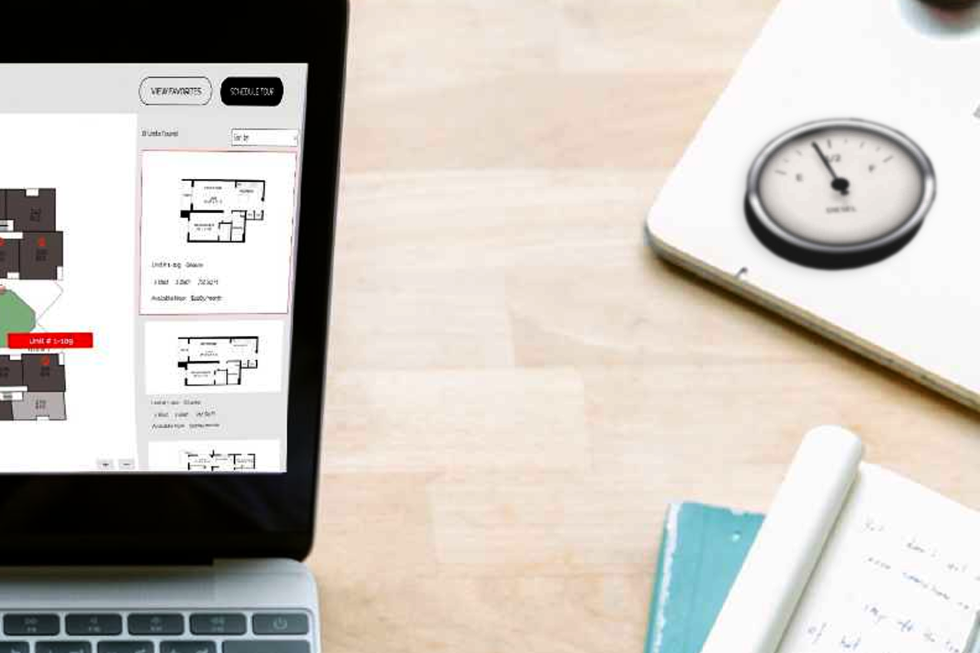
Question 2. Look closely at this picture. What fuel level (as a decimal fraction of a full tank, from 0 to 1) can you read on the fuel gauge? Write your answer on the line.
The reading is 0.375
